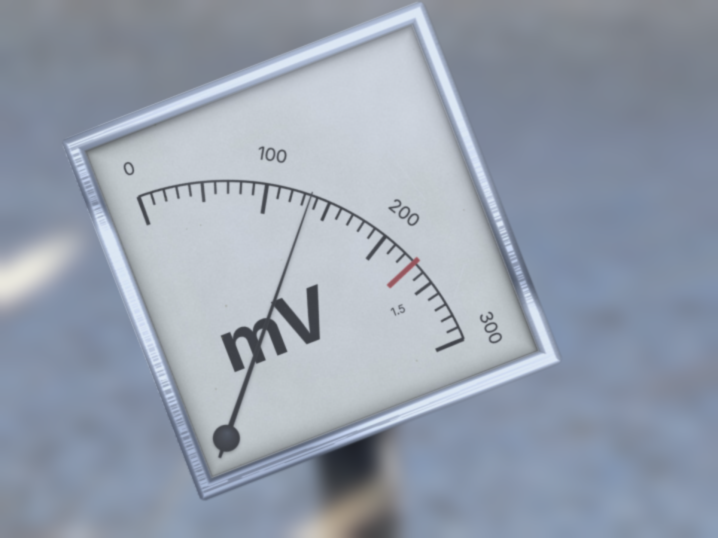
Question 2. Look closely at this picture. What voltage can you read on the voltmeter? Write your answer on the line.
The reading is 135 mV
